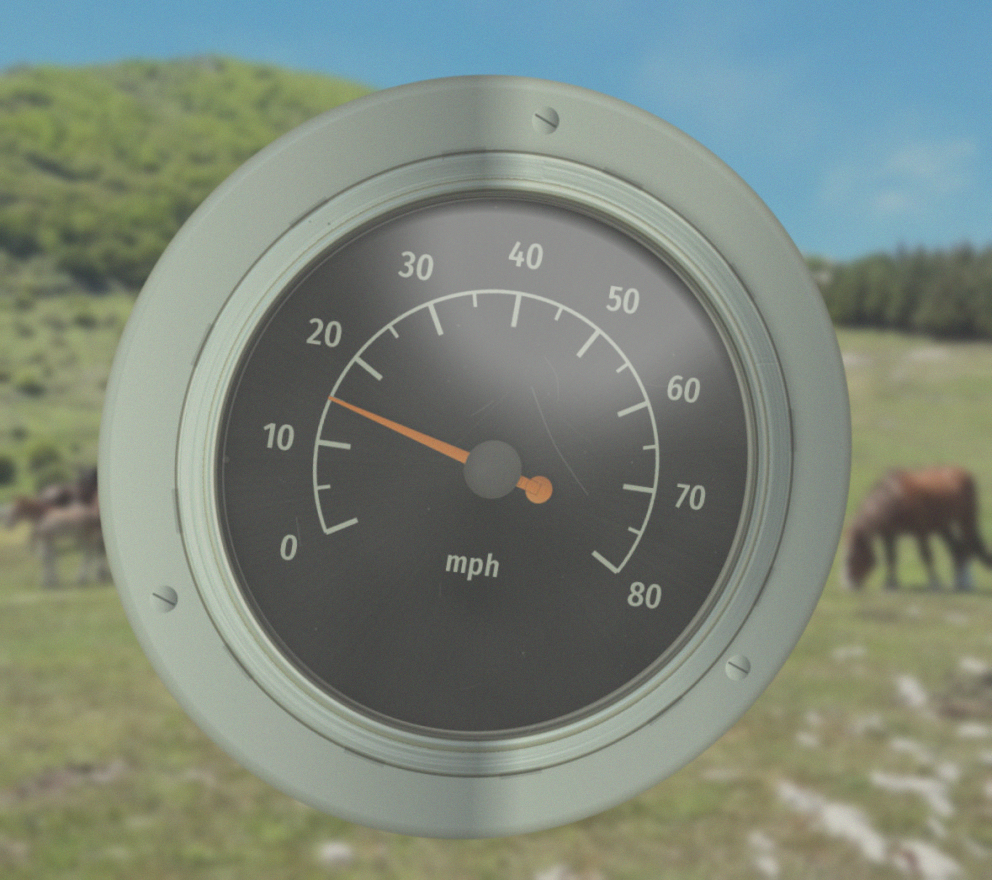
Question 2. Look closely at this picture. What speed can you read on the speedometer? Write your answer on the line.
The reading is 15 mph
